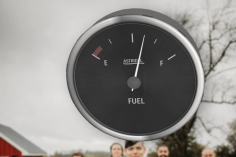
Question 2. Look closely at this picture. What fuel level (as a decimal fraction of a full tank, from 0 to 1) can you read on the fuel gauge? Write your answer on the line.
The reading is 0.625
